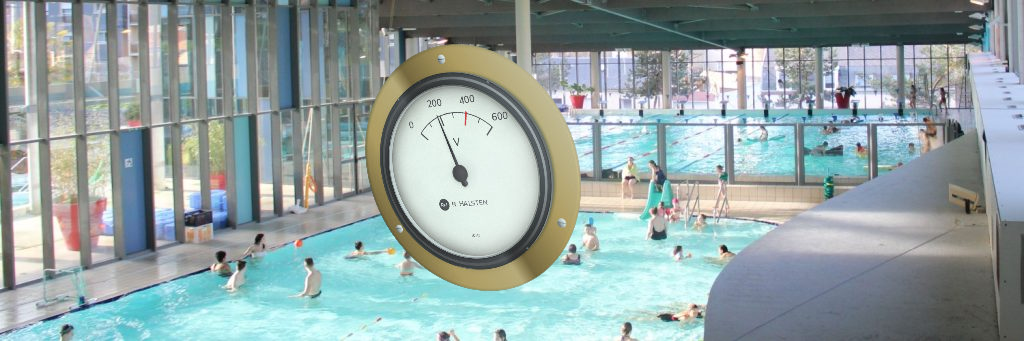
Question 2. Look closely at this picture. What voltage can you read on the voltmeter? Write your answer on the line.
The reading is 200 V
